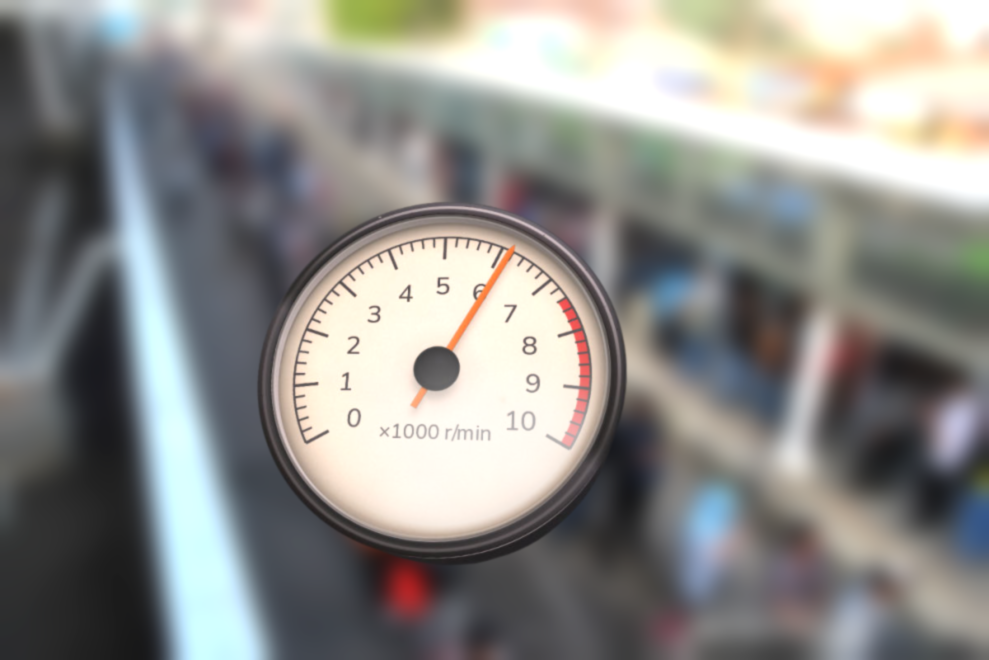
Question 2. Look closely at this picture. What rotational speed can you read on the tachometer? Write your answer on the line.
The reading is 6200 rpm
